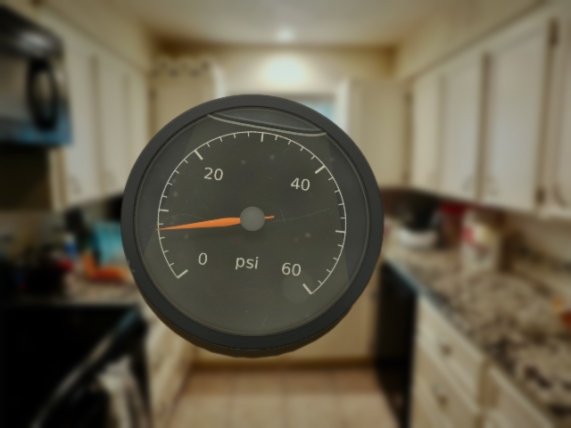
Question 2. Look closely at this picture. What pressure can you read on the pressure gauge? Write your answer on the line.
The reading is 7 psi
